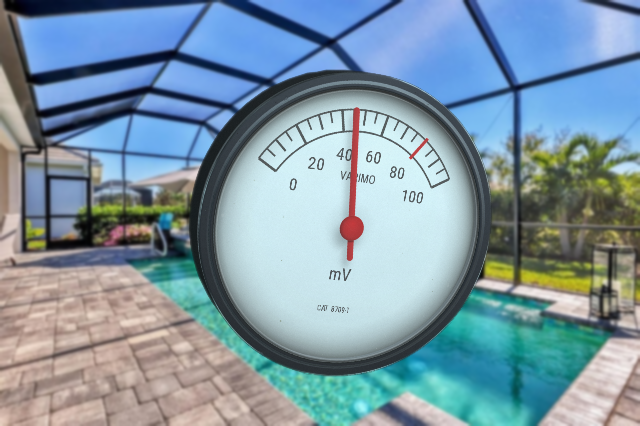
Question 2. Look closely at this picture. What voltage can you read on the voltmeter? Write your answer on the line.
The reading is 45 mV
